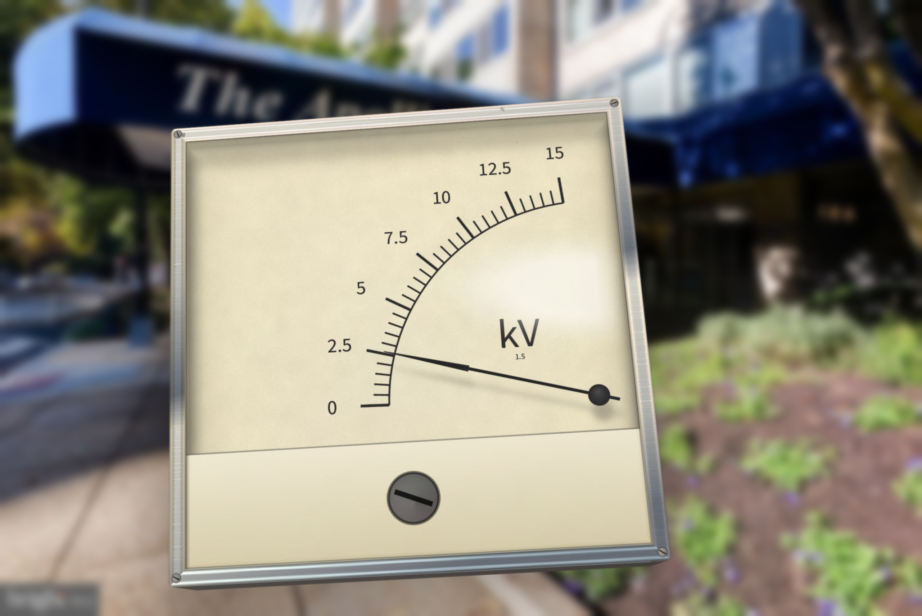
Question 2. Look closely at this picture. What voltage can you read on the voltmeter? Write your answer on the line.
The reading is 2.5 kV
